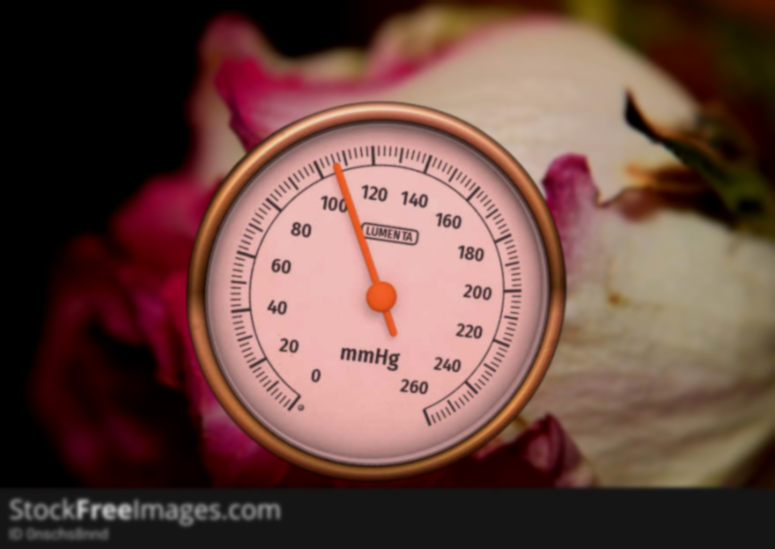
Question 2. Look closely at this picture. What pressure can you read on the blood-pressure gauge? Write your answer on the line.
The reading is 106 mmHg
